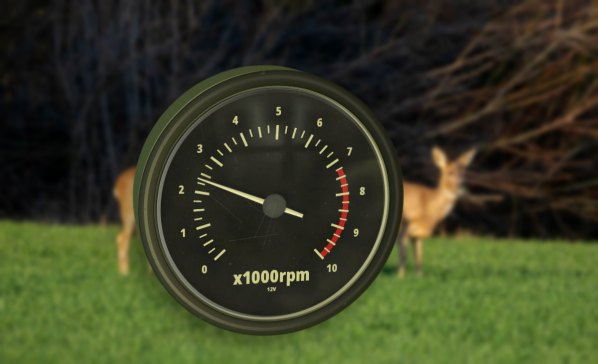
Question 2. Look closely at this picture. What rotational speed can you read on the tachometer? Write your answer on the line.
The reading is 2375 rpm
